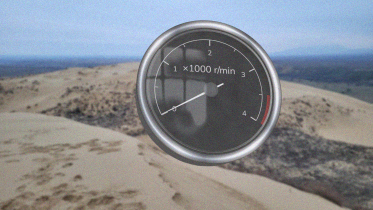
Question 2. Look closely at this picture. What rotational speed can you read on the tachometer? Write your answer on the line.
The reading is 0 rpm
